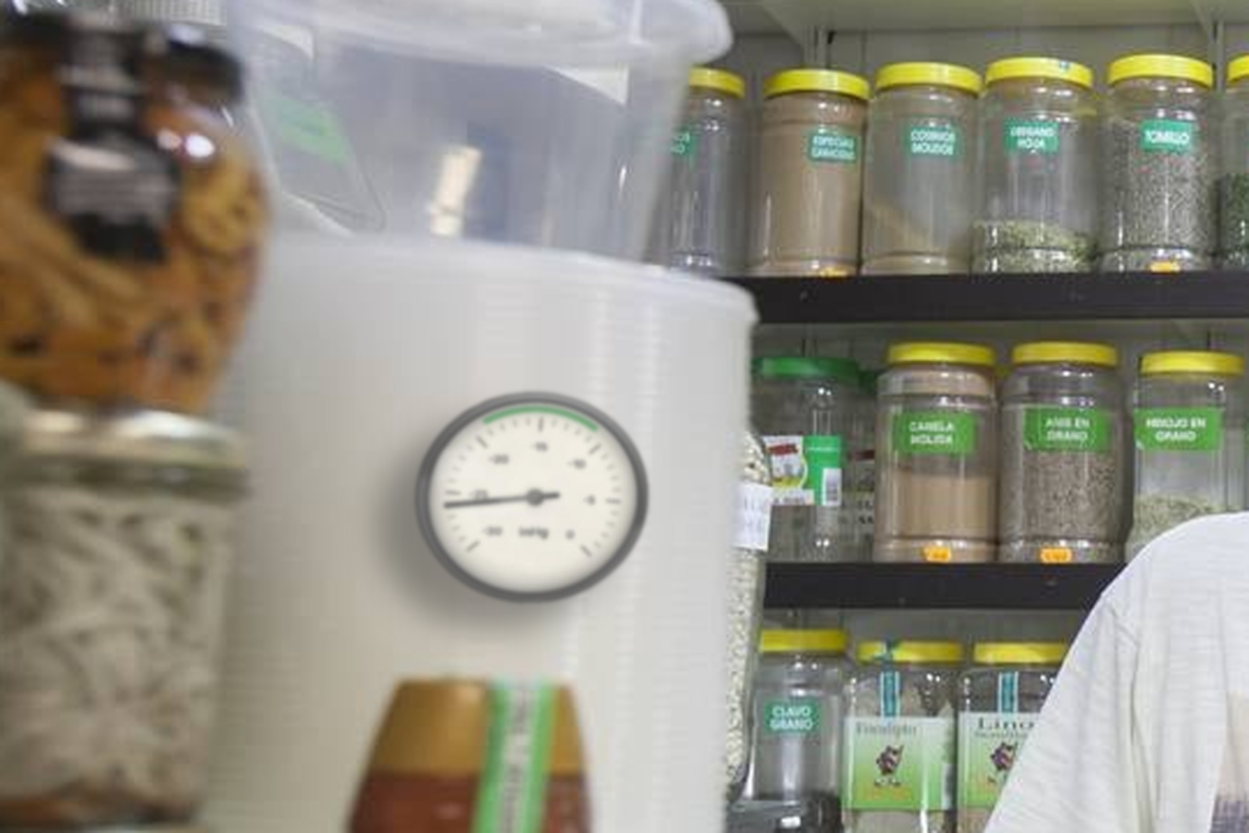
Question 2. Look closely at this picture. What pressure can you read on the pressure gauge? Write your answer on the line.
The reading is -26 inHg
